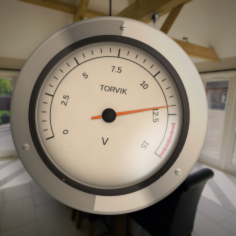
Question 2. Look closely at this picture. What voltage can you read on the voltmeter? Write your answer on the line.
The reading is 12 V
